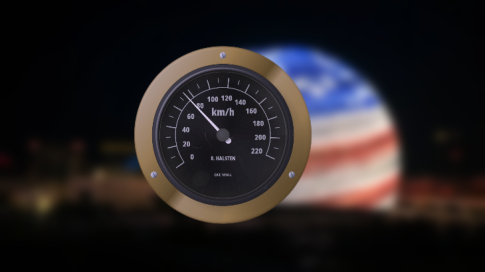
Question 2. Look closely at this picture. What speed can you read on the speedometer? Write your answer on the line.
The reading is 75 km/h
